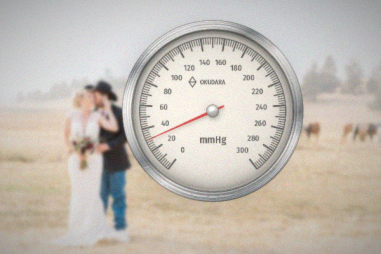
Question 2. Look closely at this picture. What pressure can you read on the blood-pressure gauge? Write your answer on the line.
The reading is 30 mmHg
